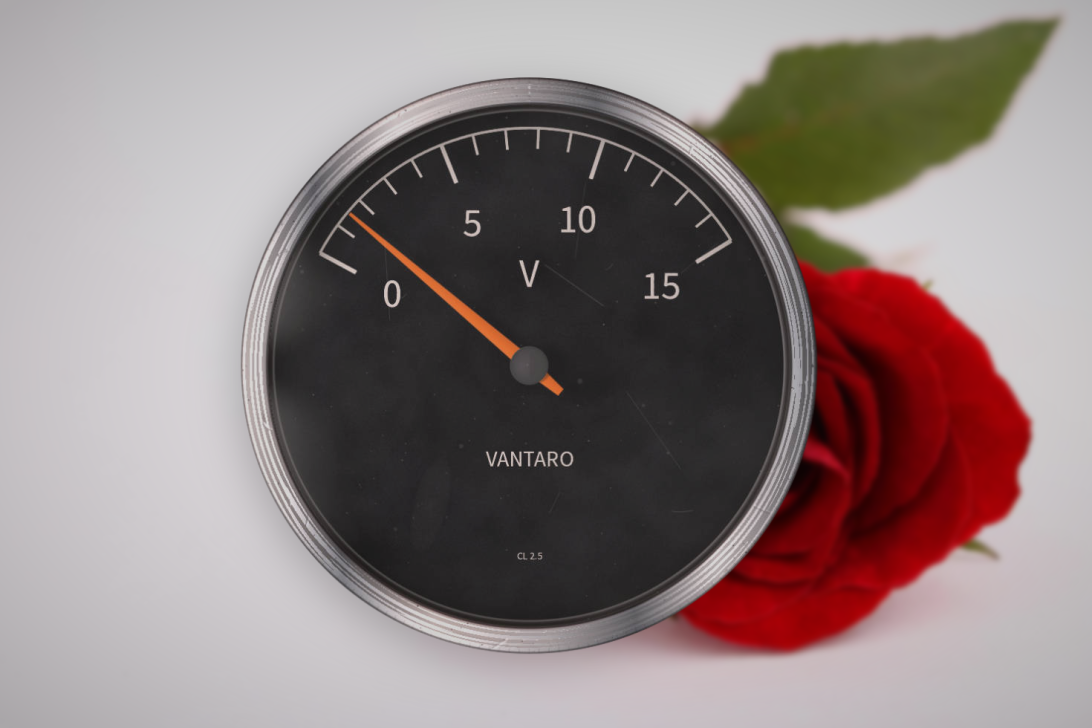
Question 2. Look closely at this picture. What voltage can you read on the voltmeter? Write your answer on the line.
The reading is 1.5 V
